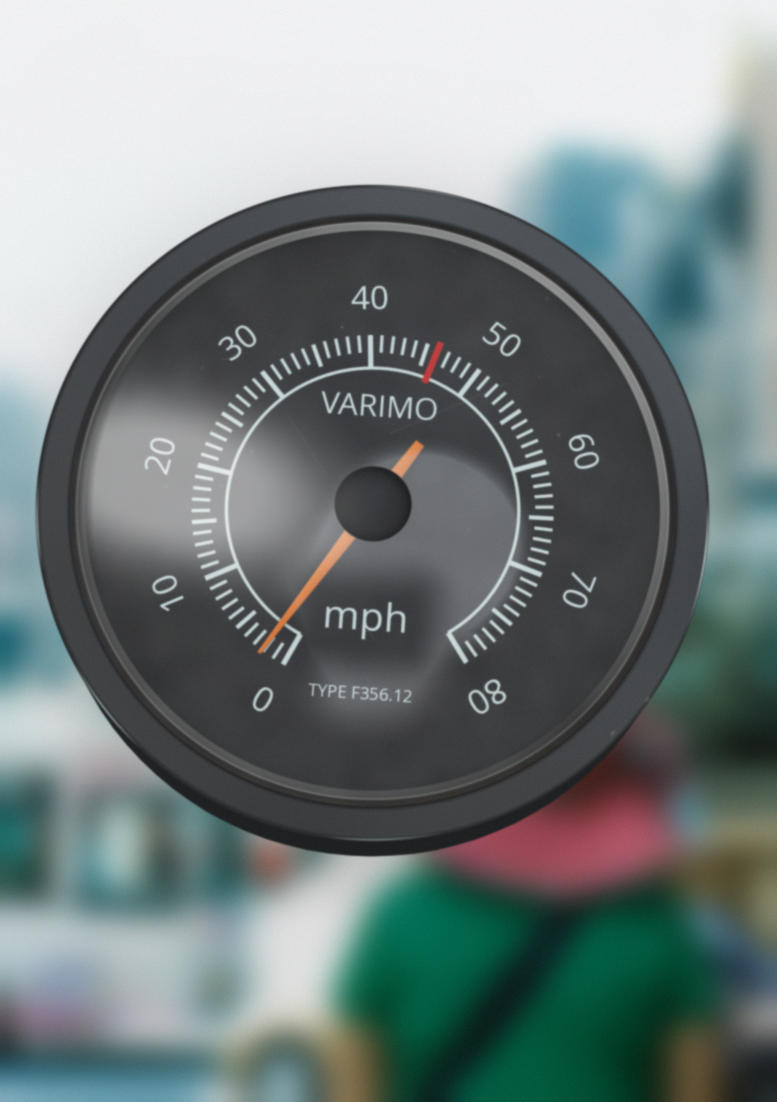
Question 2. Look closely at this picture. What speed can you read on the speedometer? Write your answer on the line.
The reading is 2 mph
